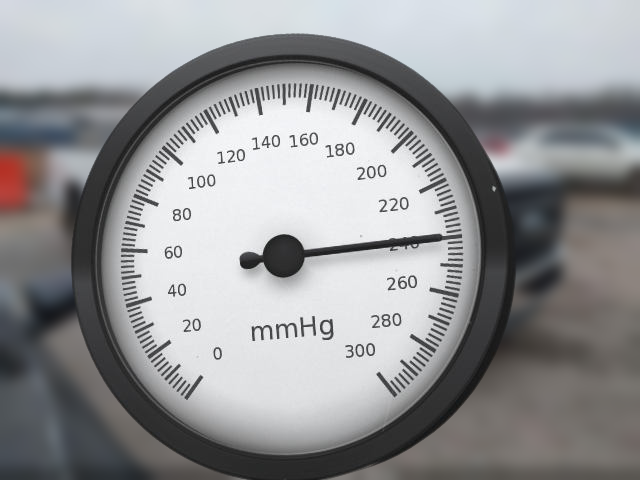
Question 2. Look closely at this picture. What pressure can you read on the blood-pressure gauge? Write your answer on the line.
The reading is 240 mmHg
